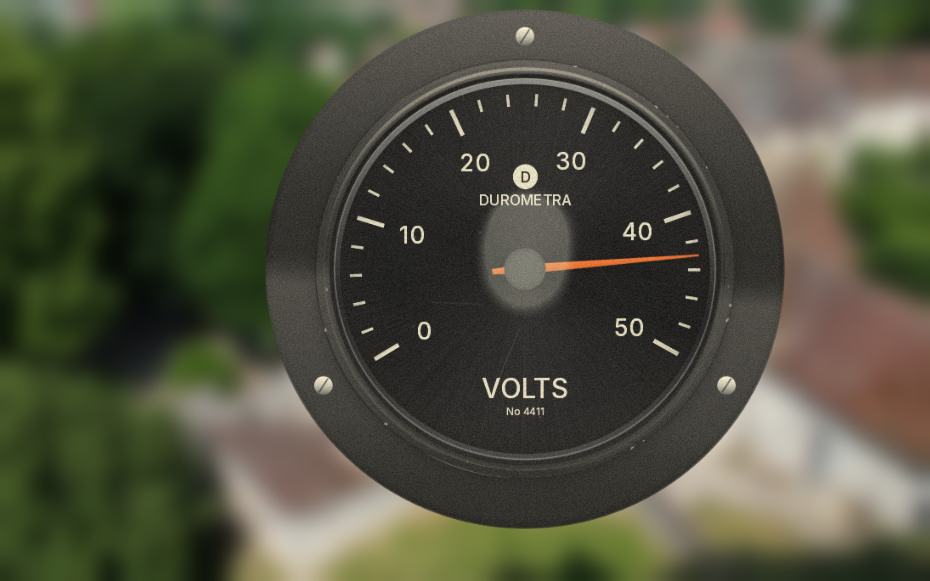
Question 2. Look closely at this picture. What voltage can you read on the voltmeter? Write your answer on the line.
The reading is 43 V
